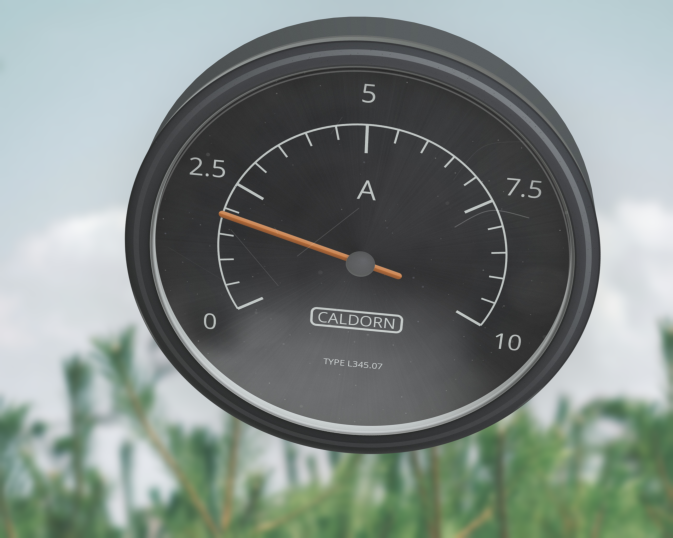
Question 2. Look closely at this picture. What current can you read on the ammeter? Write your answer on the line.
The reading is 2 A
